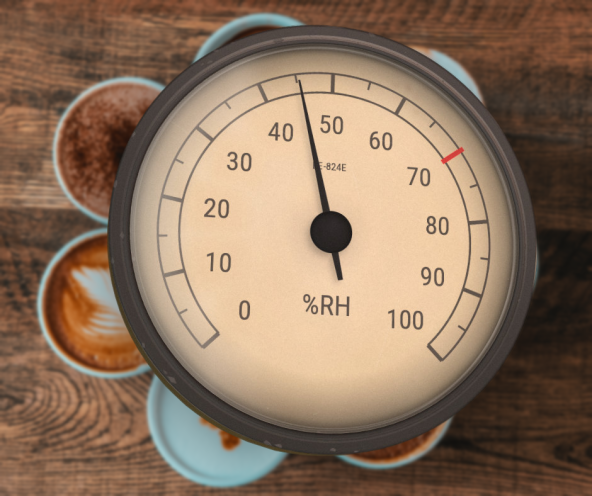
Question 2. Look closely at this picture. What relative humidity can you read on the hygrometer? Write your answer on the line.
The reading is 45 %
